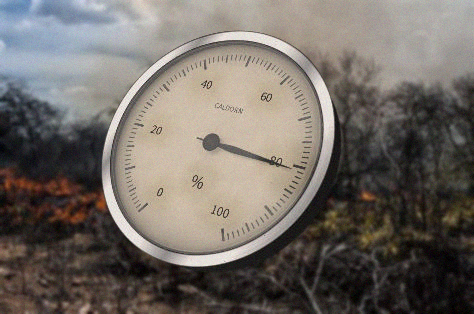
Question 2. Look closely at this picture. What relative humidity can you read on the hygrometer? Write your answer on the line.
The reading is 81 %
